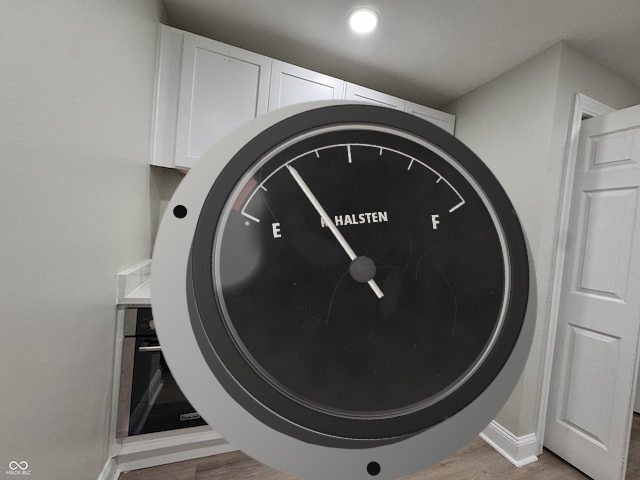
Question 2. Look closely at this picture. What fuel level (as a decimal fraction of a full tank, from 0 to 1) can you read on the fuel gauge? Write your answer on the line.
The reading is 0.25
